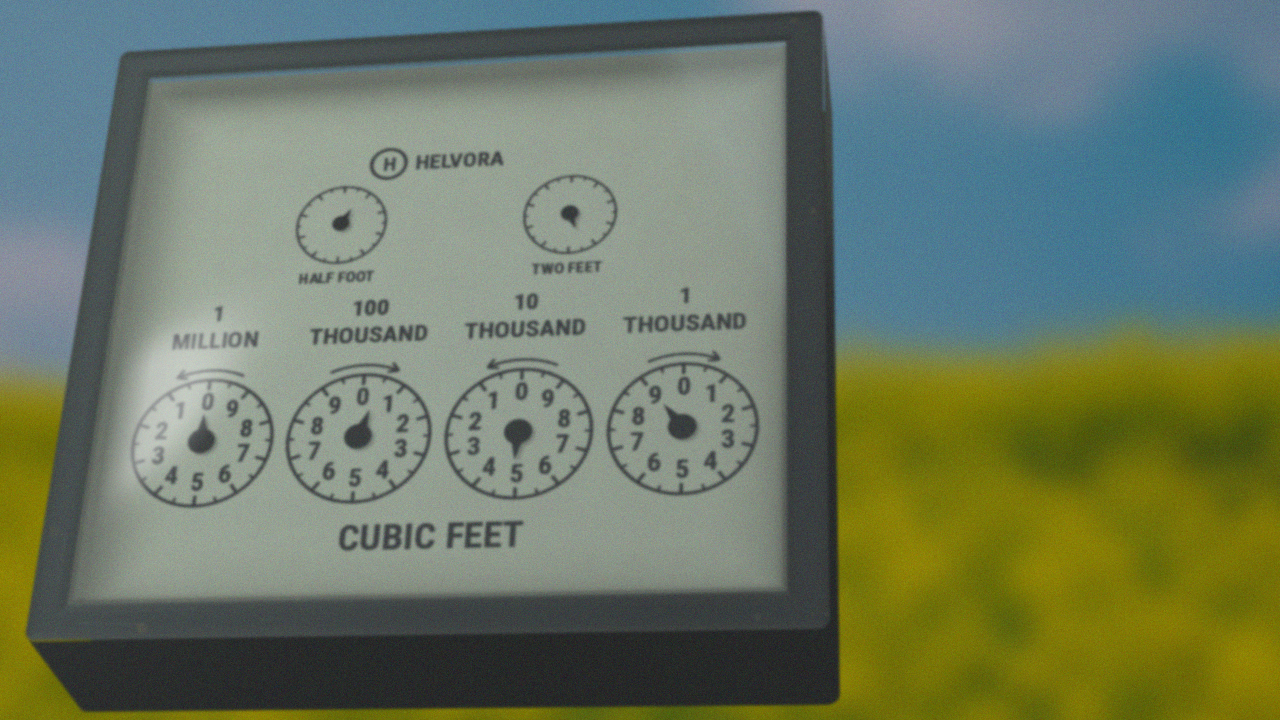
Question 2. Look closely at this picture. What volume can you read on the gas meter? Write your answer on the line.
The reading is 4900 ft³
